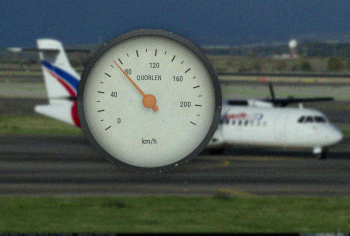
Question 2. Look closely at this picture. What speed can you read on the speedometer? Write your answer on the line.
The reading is 75 km/h
